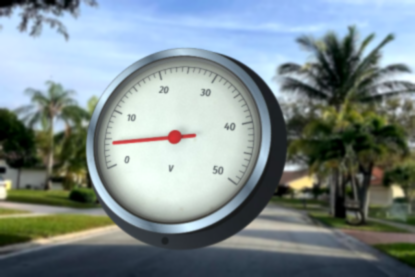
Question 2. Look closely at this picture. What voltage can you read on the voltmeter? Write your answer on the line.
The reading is 4 V
